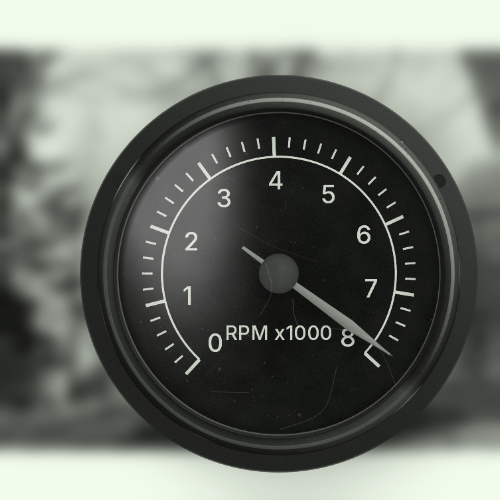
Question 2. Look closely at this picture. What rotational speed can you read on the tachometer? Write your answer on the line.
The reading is 7800 rpm
